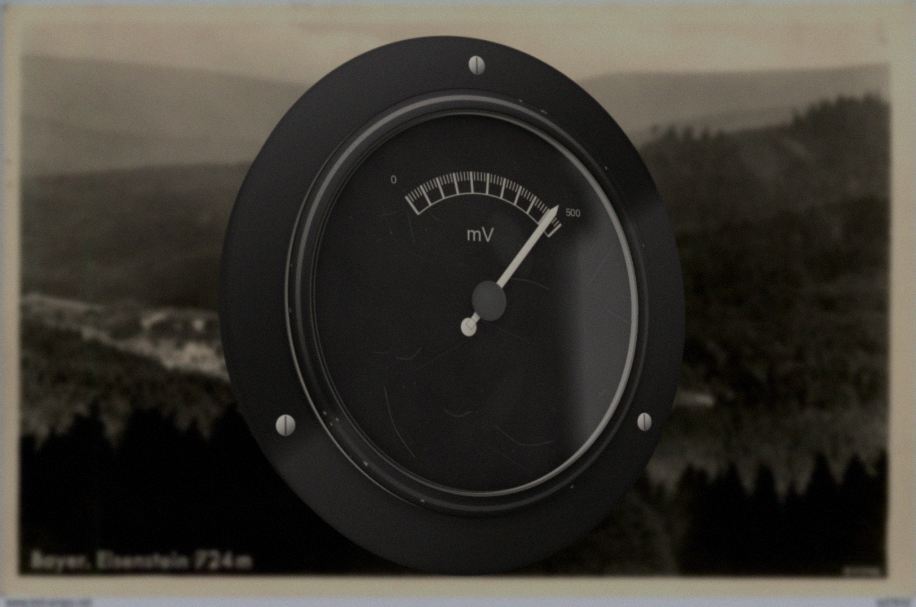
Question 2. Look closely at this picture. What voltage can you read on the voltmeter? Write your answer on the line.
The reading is 450 mV
